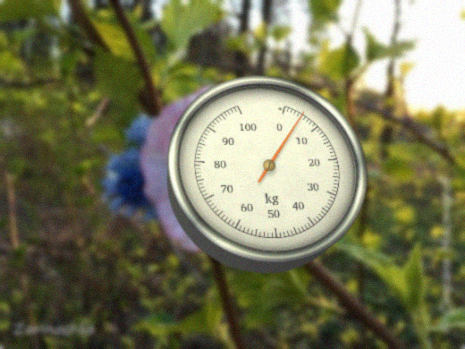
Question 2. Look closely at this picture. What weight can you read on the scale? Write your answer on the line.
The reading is 5 kg
